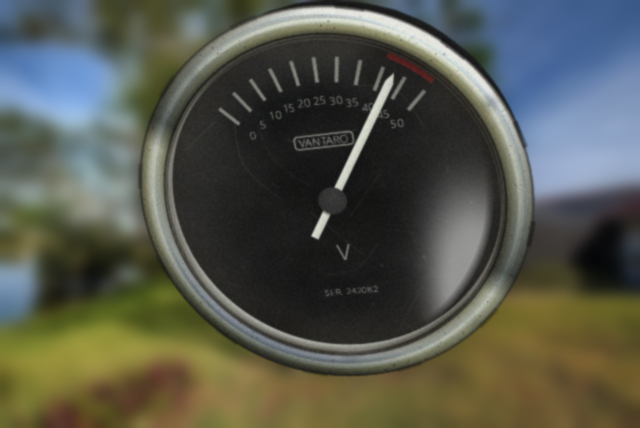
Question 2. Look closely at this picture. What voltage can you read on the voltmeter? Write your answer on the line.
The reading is 42.5 V
